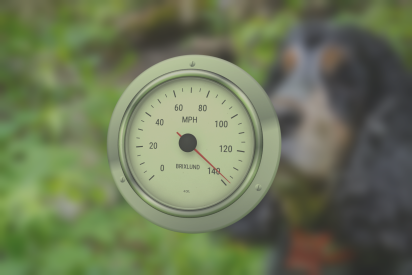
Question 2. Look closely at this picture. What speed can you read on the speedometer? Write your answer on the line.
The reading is 137.5 mph
